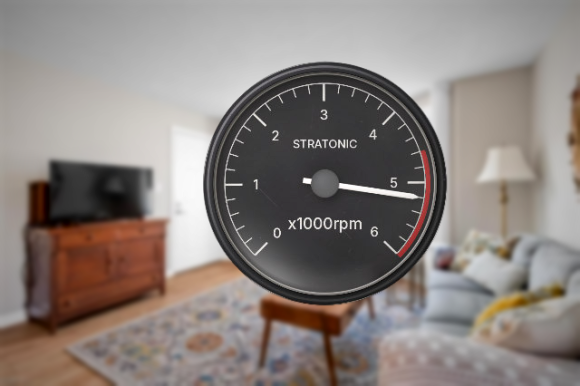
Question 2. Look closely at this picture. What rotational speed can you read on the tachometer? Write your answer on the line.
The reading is 5200 rpm
